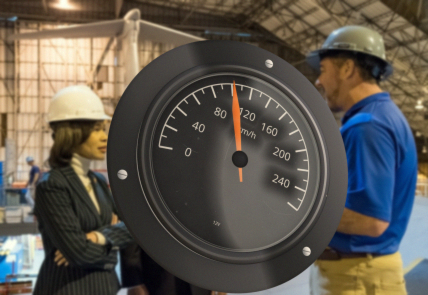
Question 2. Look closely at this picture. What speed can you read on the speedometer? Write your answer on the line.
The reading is 100 km/h
